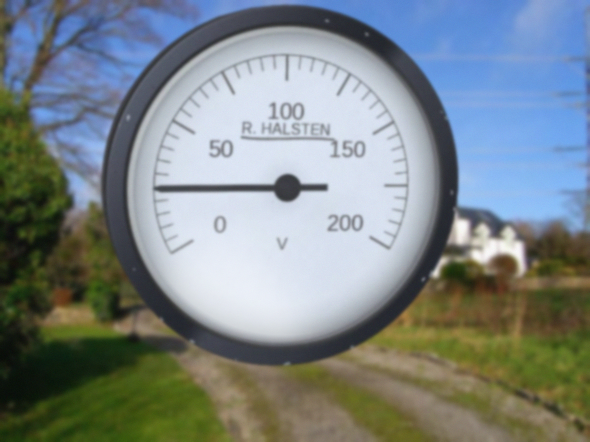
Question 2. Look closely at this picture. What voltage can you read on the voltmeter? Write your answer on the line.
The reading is 25 V
